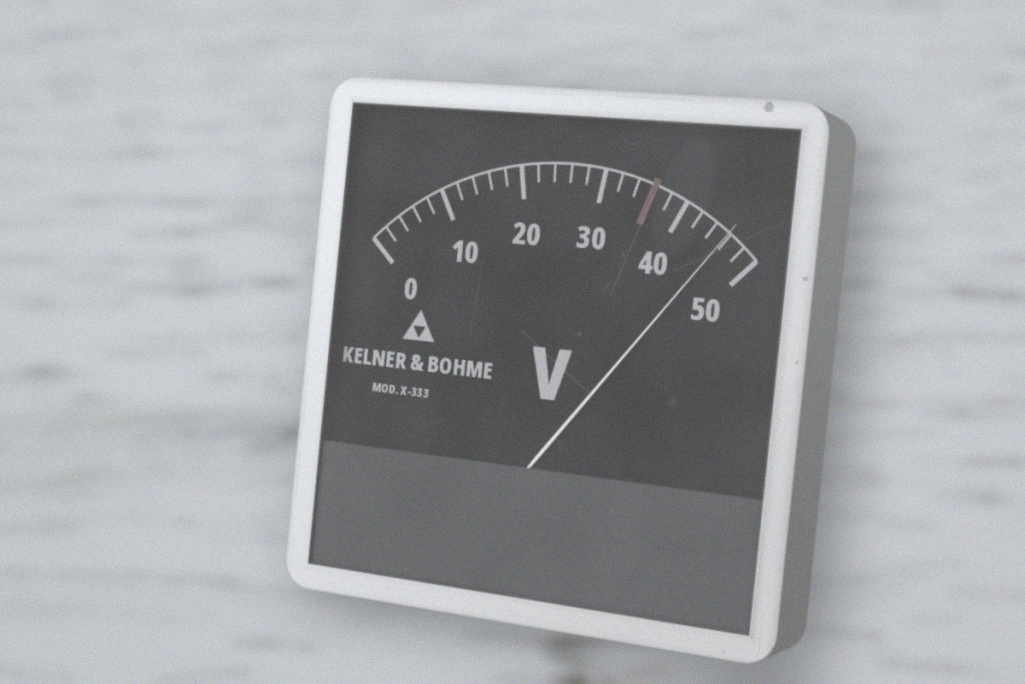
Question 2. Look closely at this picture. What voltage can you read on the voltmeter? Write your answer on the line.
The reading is 46 V
